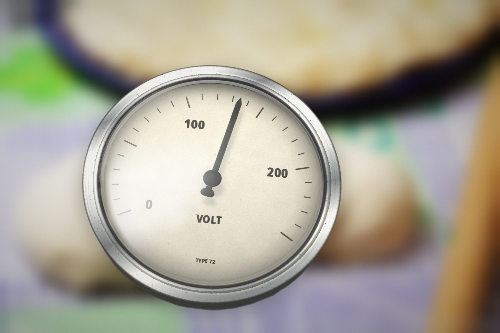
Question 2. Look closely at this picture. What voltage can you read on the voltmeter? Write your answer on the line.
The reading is 135 V
